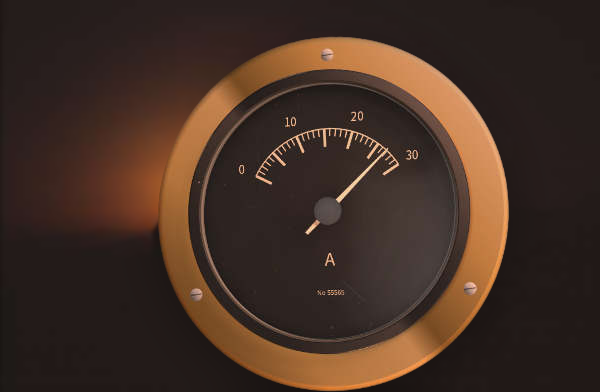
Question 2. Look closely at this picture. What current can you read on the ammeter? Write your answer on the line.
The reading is 27 A
